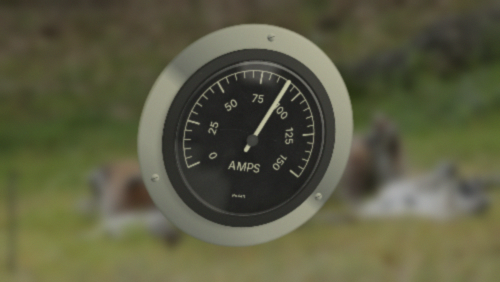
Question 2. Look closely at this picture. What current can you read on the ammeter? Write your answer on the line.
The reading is 90 A
